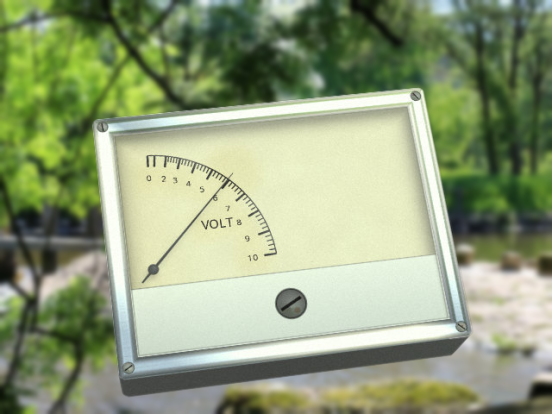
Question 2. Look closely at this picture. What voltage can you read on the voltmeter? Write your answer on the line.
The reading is 6 V
